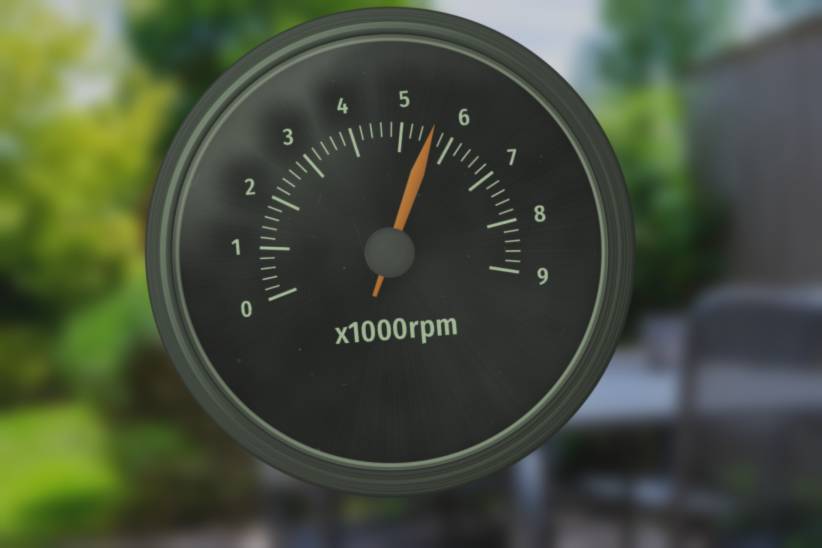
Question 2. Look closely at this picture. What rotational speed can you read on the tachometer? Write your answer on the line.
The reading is 5600 rpm
